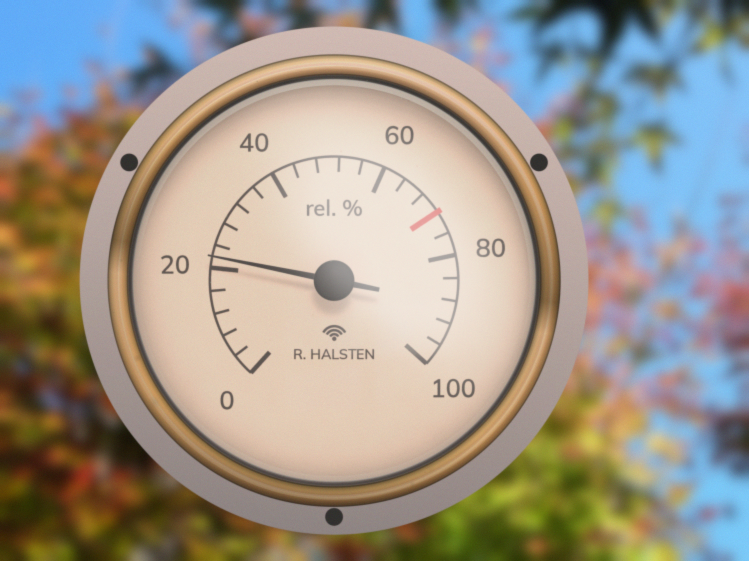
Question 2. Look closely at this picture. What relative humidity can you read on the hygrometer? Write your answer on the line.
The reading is 22 %
